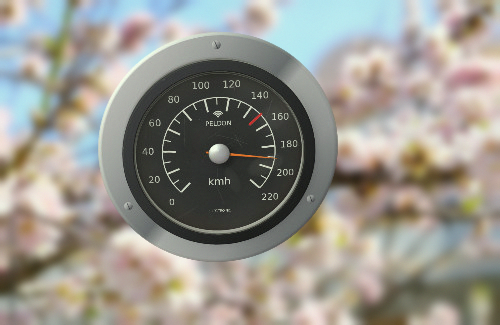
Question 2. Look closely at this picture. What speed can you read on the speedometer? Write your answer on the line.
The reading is 190 km/h
